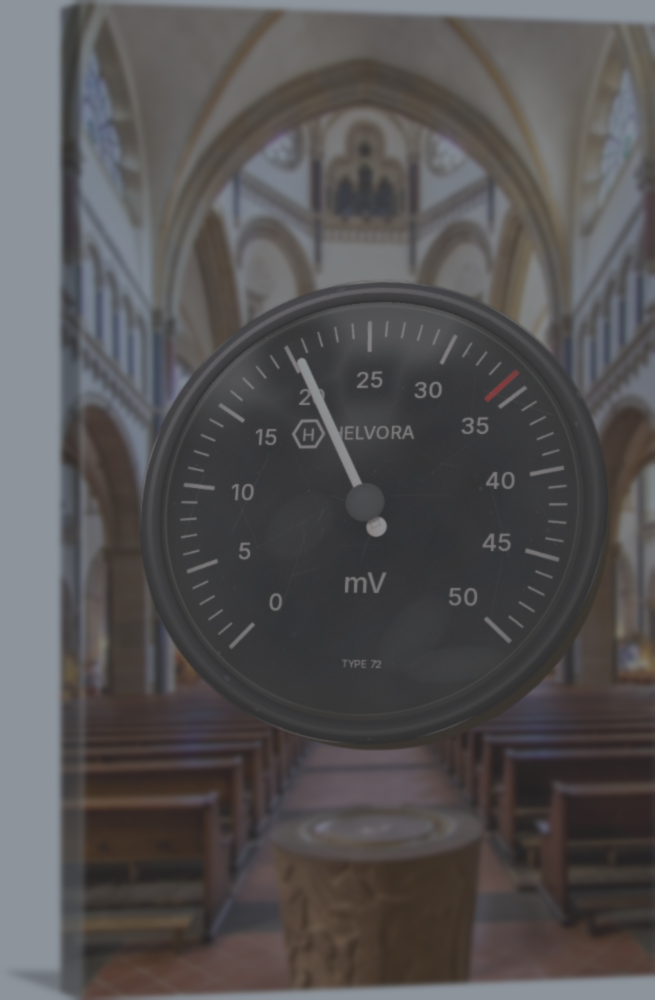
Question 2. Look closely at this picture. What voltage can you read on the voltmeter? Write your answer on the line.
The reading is 20.5 mV
